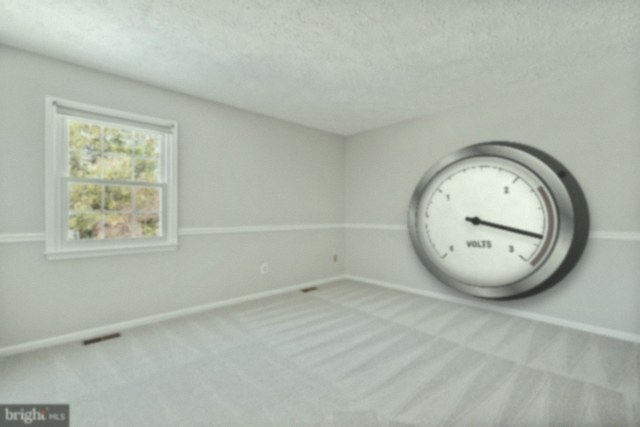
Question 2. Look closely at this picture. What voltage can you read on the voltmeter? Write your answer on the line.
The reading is 2.7 V
